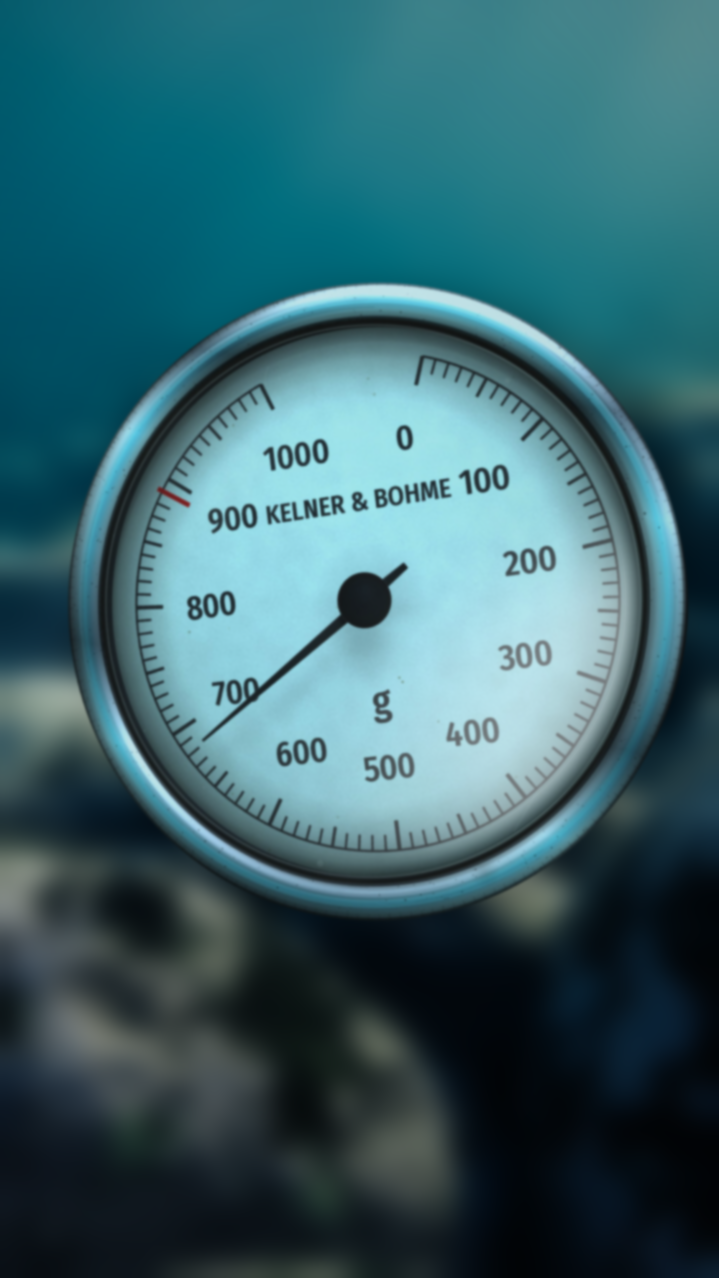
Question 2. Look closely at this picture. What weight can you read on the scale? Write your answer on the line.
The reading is 680 g
